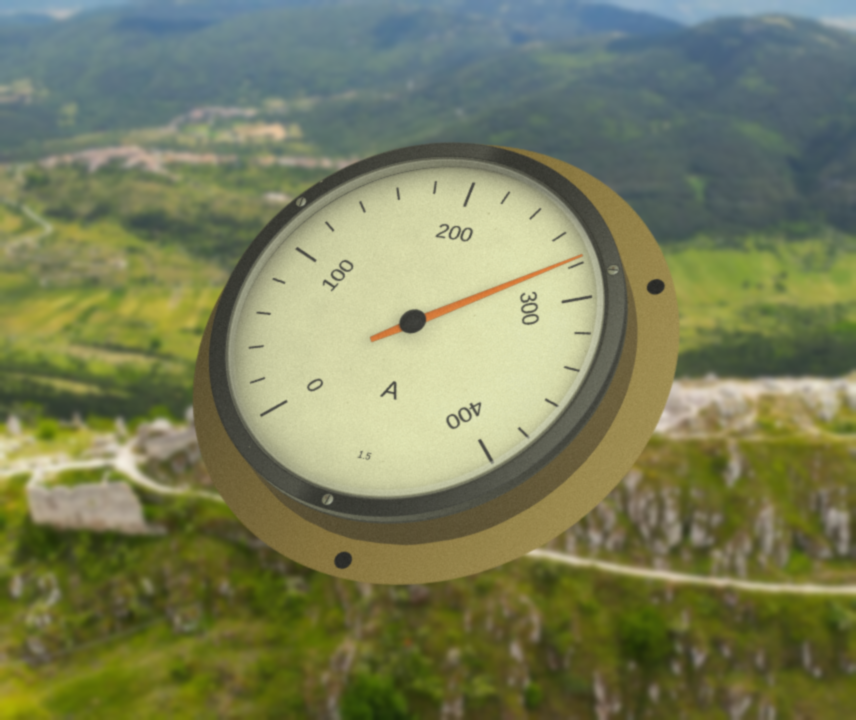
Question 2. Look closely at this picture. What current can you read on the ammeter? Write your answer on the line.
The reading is 280 A
